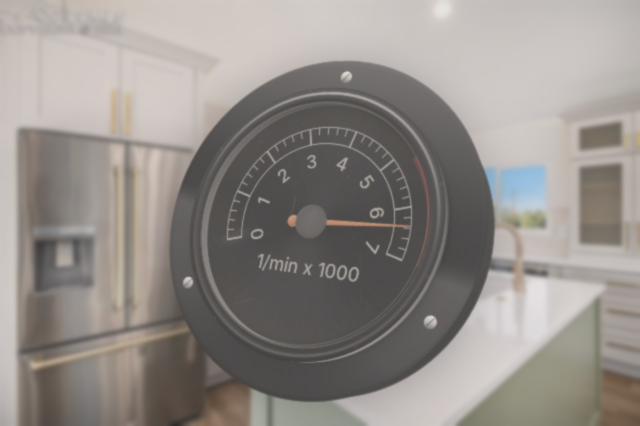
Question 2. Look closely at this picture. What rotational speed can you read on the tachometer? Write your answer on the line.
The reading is 6400 rpm
